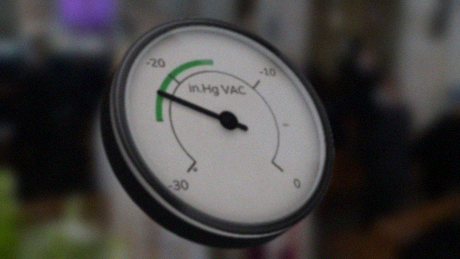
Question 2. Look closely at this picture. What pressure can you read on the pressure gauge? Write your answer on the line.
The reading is -22.5 inHg
